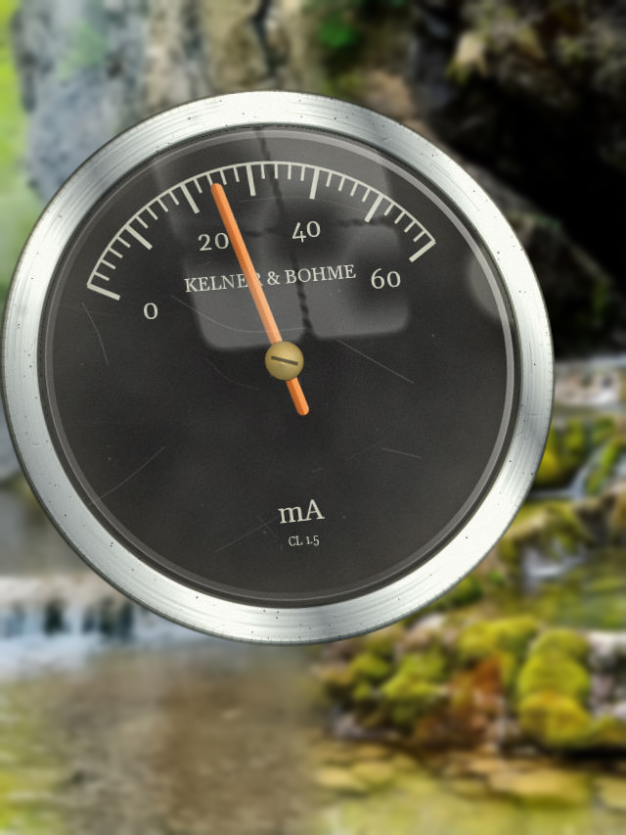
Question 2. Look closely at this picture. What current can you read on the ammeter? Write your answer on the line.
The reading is 24 mA
